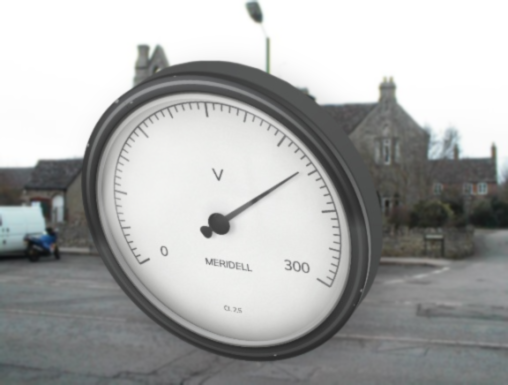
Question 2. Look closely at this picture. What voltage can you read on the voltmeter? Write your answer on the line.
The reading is 220 V
